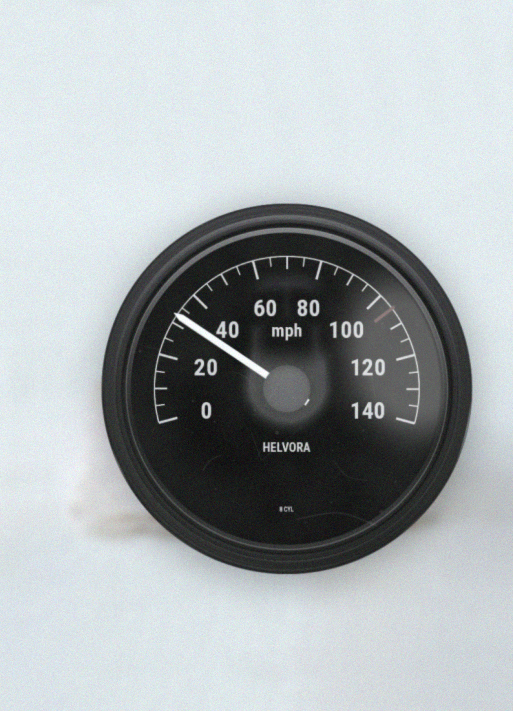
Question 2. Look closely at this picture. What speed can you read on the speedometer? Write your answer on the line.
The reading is 32.5 mph
